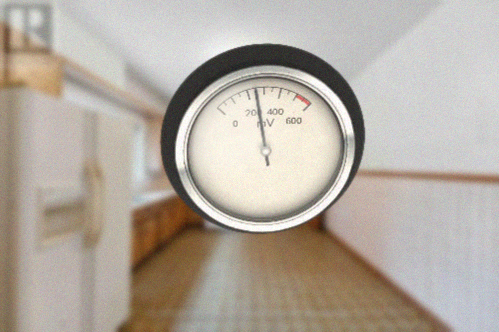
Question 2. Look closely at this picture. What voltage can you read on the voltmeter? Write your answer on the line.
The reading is 250 mV
